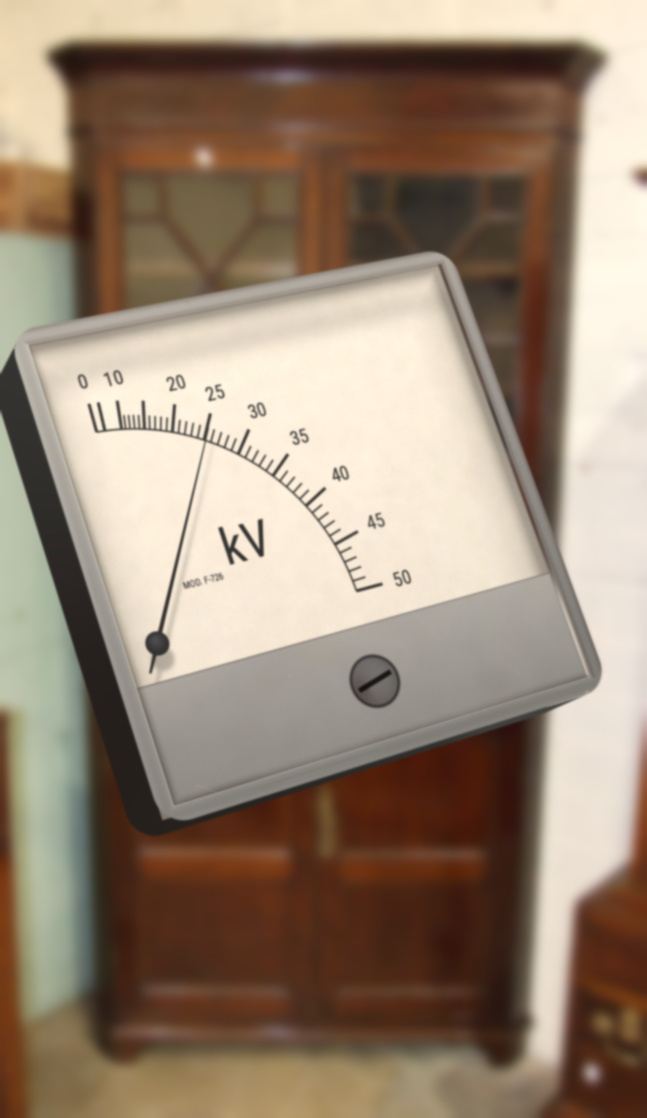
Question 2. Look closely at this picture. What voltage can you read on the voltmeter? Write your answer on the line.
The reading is 25 kV
